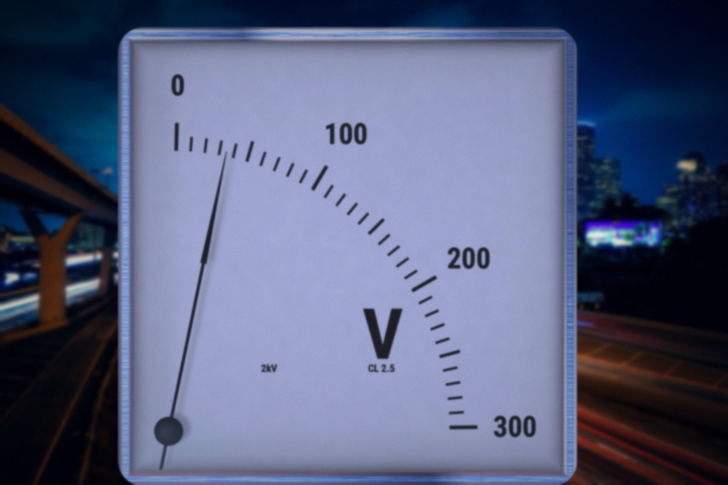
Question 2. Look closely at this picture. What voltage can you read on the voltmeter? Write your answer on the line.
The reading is 35 V
